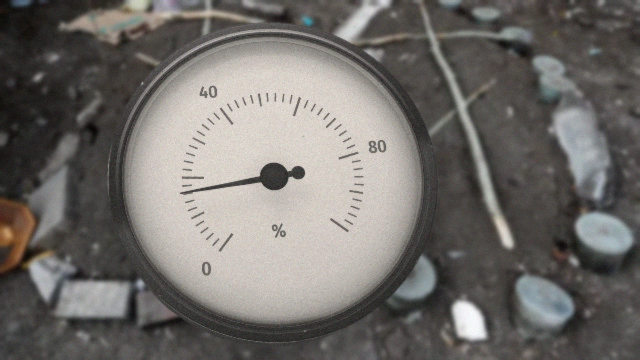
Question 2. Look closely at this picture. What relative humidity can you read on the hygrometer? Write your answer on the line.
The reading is 16 %
